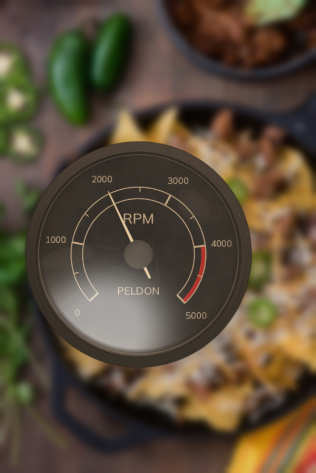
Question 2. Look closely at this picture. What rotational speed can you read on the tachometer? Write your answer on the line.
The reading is 2000 rpm
